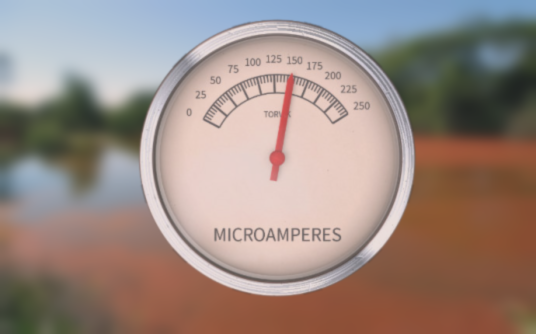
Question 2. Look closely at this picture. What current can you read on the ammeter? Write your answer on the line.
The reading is 150 µA
